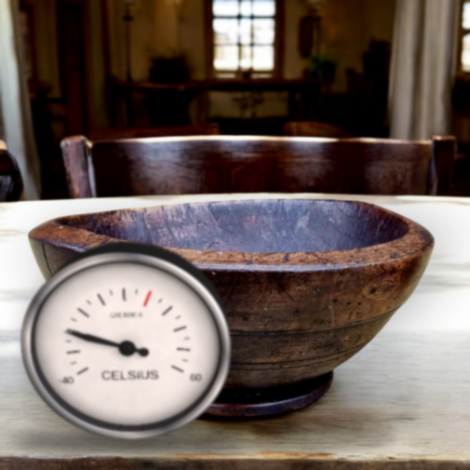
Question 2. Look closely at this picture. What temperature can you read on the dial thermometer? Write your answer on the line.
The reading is -20 °C
